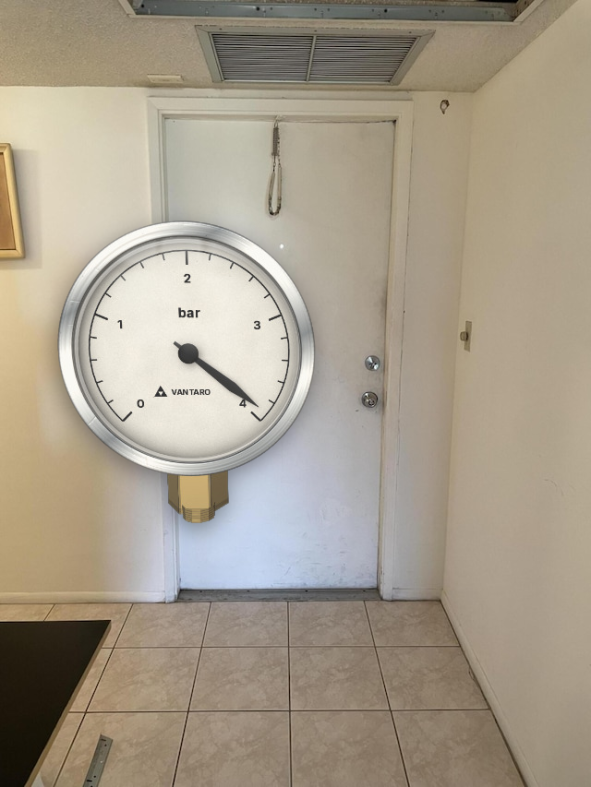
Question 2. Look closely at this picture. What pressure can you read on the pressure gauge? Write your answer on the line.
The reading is 3.9 bar
